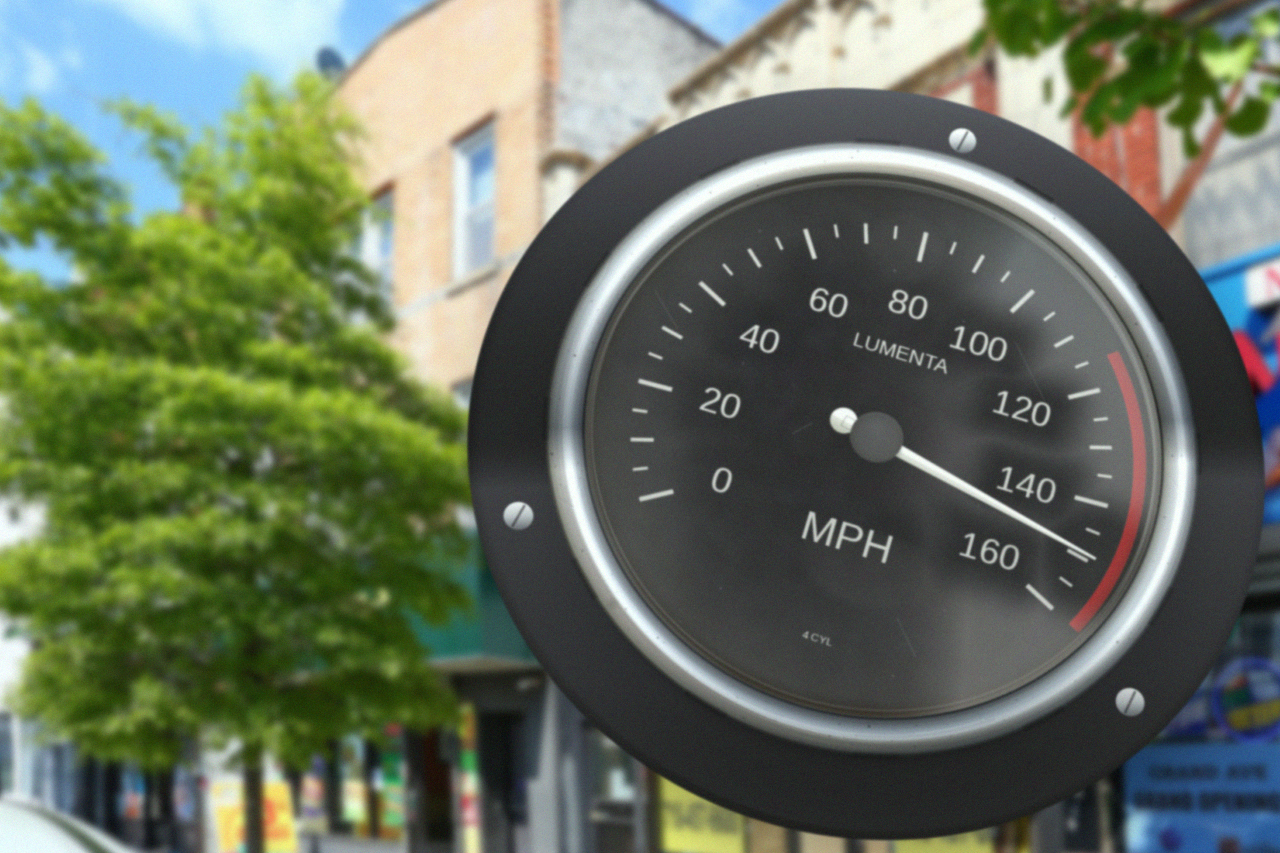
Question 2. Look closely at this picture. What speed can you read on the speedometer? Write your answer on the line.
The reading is 150 mph
